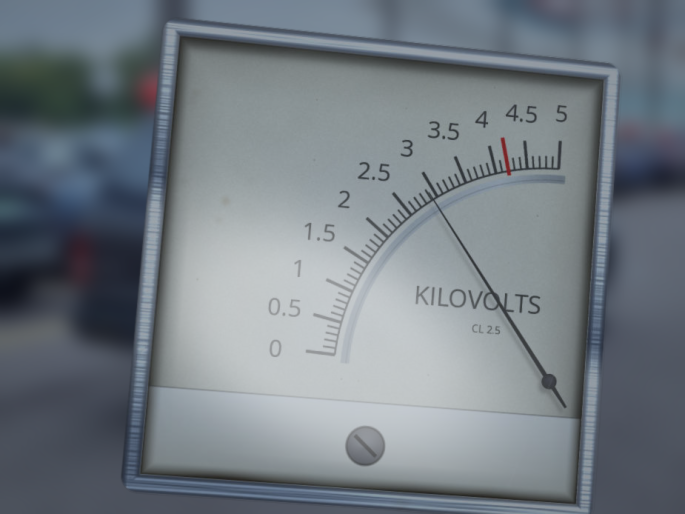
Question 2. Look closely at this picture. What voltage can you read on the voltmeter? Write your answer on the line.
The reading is 2.9 kV
